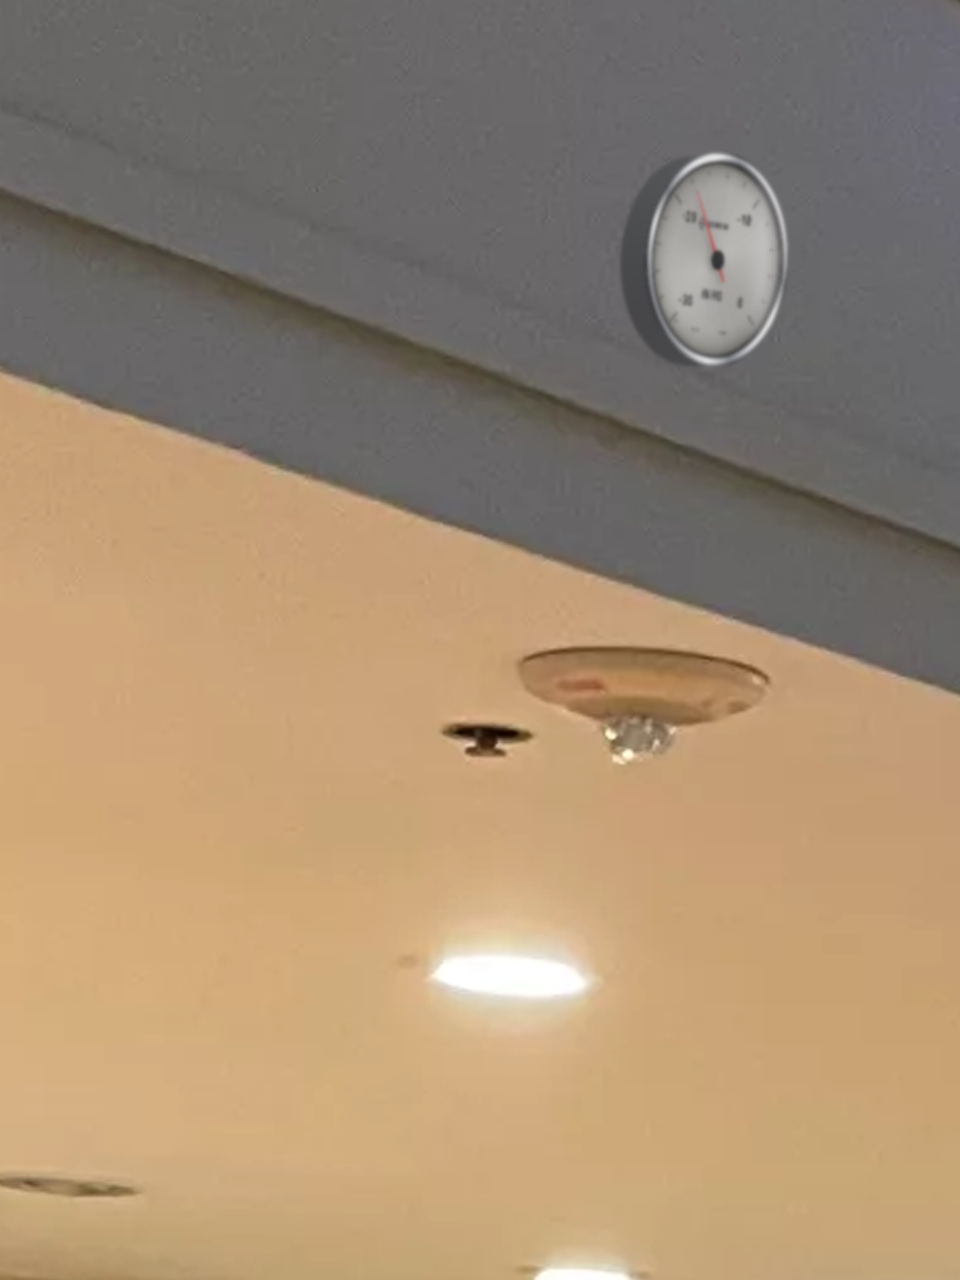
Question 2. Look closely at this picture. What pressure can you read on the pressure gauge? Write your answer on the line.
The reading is -18 inHg
